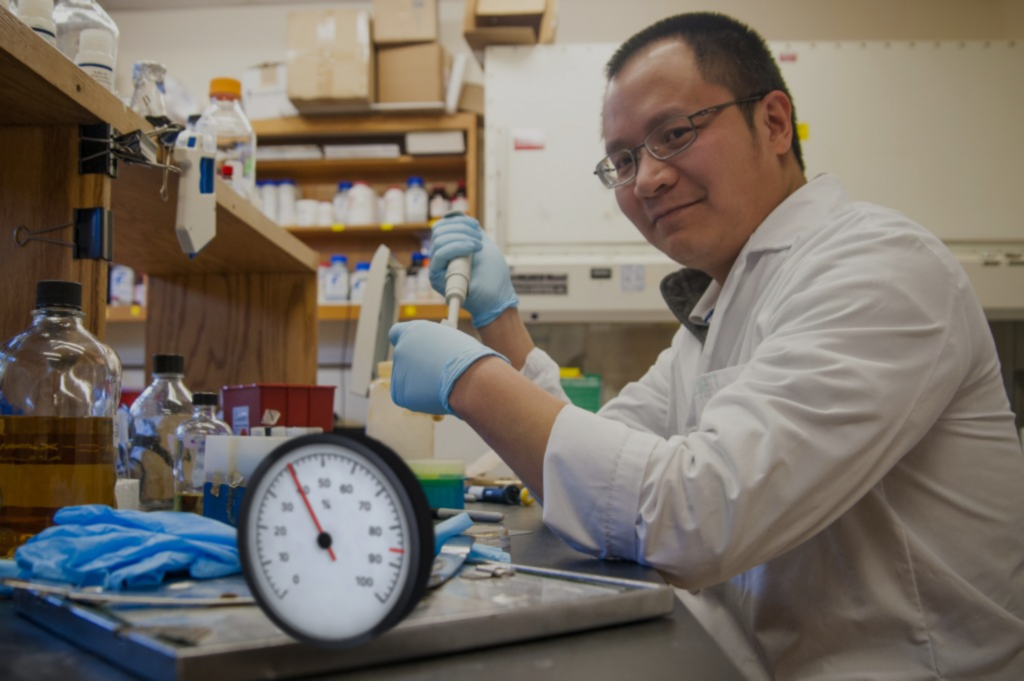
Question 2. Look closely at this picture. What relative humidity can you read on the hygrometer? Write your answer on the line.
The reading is 40 %
